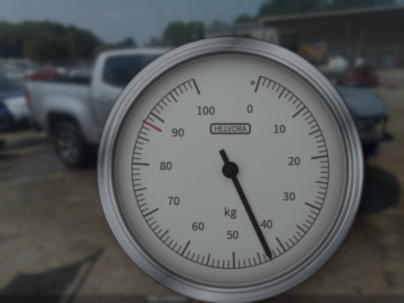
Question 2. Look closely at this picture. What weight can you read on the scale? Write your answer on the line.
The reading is 43 kg
